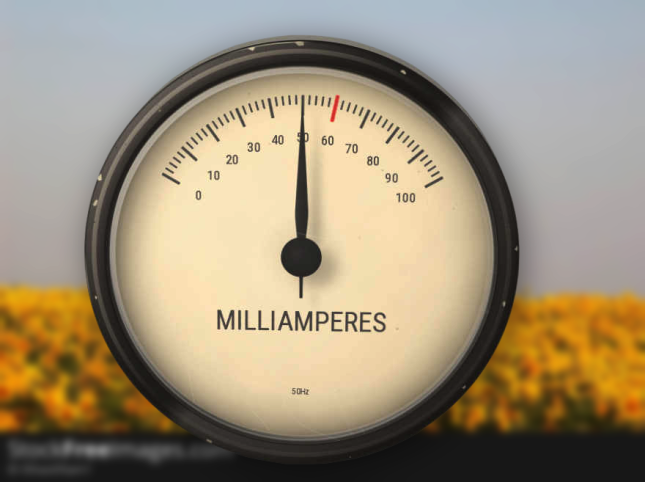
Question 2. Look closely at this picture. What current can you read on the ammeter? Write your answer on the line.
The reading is 50 mA
